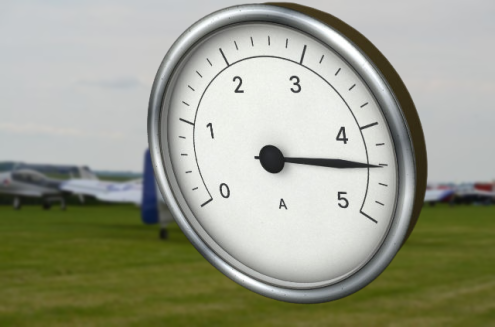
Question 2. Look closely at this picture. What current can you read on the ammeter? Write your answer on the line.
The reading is 4.4 A
